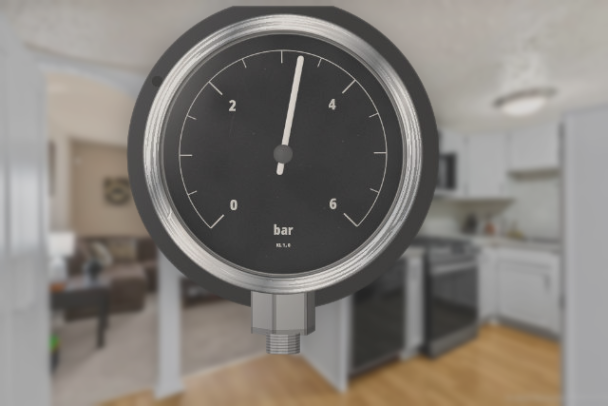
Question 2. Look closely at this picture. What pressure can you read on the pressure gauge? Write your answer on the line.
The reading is 3.25 bar
